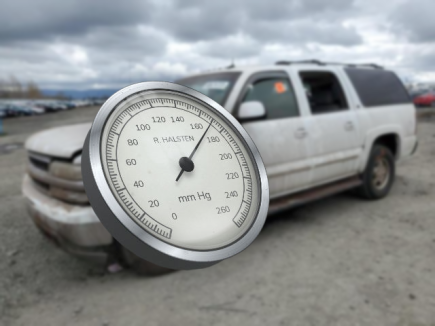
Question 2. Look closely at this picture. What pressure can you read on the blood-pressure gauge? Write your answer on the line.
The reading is 170 mmHg
